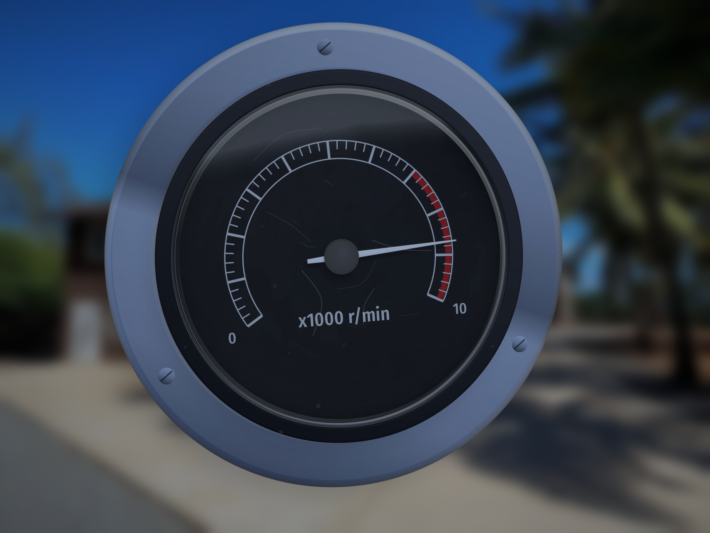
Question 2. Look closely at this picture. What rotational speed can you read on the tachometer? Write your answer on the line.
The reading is 8700 rpm
